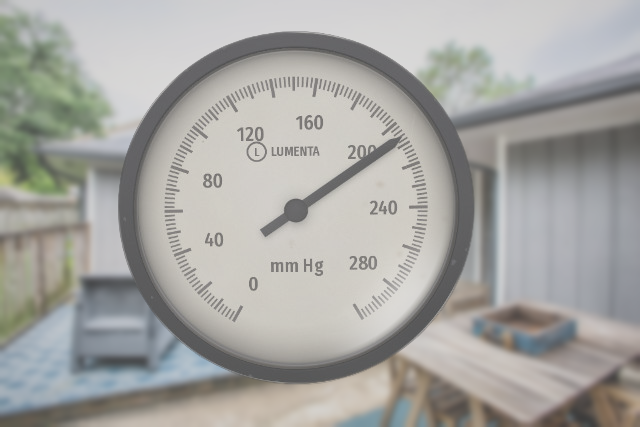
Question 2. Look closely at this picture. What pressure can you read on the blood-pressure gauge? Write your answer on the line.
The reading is 206 mmHg
